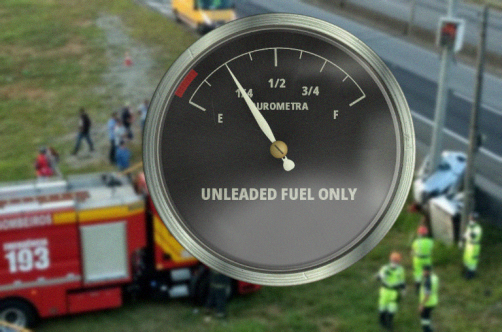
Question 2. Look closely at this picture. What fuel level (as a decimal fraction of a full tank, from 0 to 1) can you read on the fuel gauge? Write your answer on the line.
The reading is 0.25
